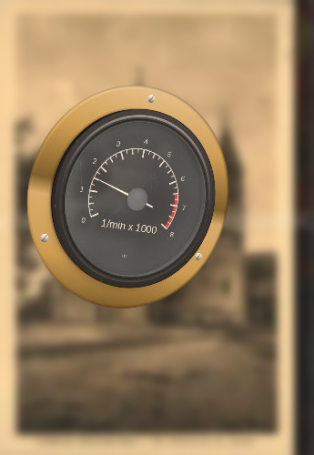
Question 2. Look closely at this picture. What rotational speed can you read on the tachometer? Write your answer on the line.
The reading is 1500 rpm
